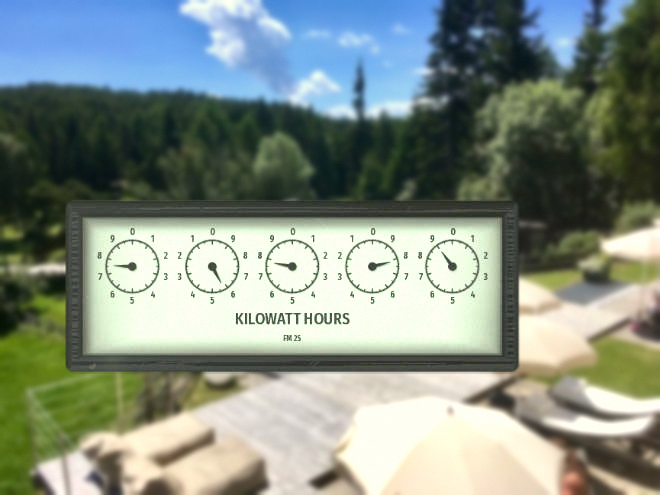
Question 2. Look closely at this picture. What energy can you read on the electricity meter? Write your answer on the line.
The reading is 75779 kWh
